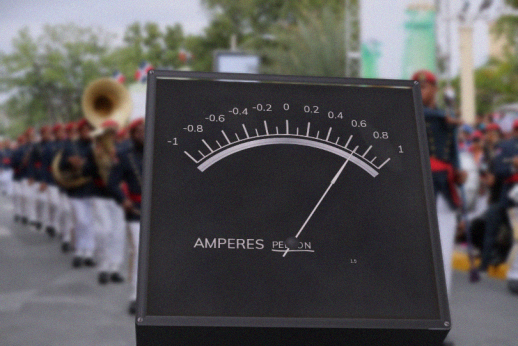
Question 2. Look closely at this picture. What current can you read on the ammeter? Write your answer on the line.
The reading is 0.7 A
